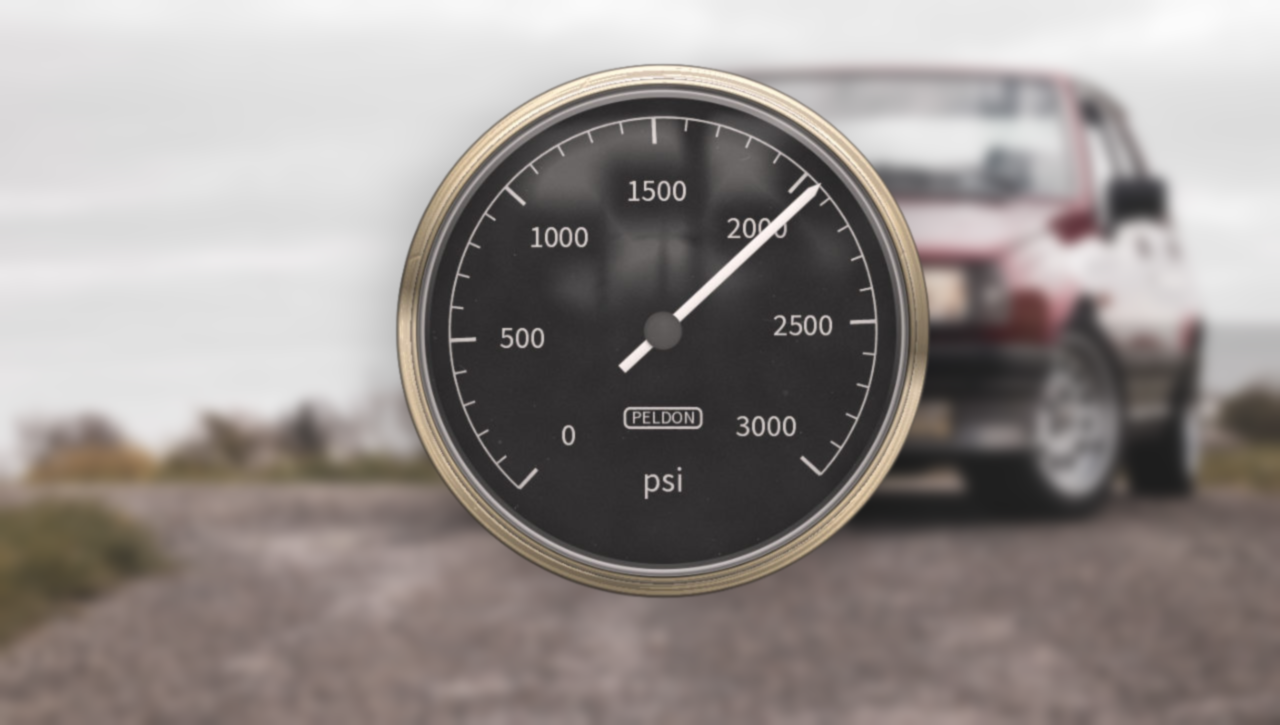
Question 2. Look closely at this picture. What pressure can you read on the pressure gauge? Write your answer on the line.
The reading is 2050 psi
